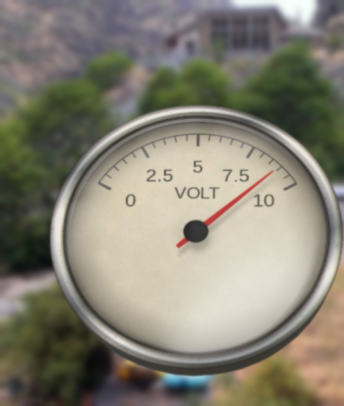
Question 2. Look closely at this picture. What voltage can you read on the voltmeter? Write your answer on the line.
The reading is 9 V
